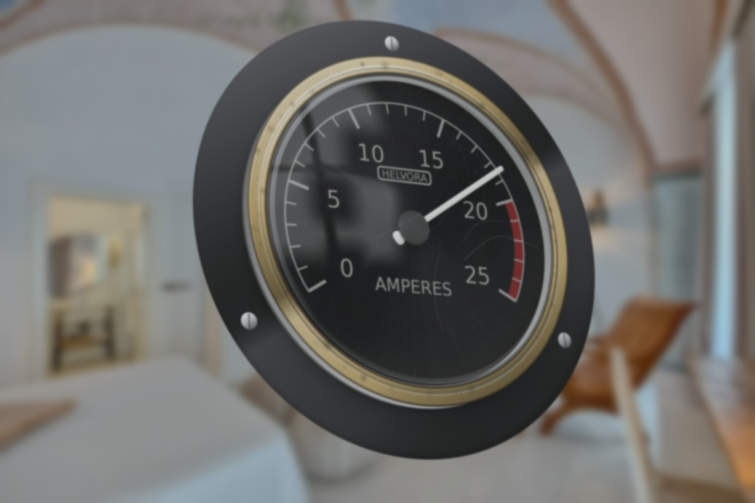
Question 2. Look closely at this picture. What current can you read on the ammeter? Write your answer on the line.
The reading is 18.5 A
